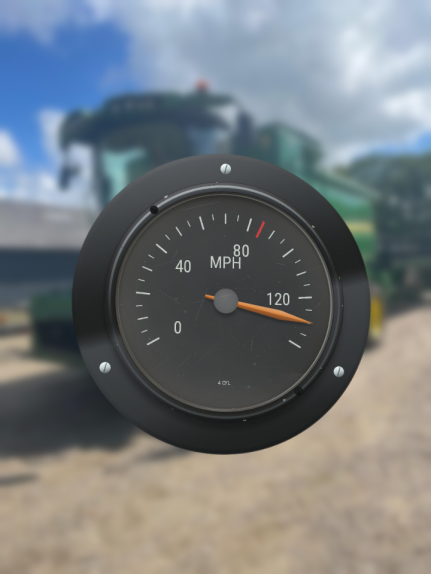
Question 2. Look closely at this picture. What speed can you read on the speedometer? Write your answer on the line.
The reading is 130 mph
